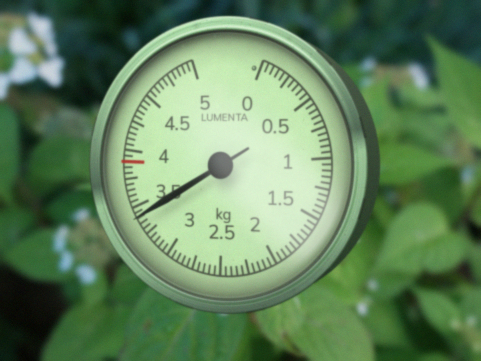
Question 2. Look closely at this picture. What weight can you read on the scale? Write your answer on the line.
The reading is 3.4 kg
